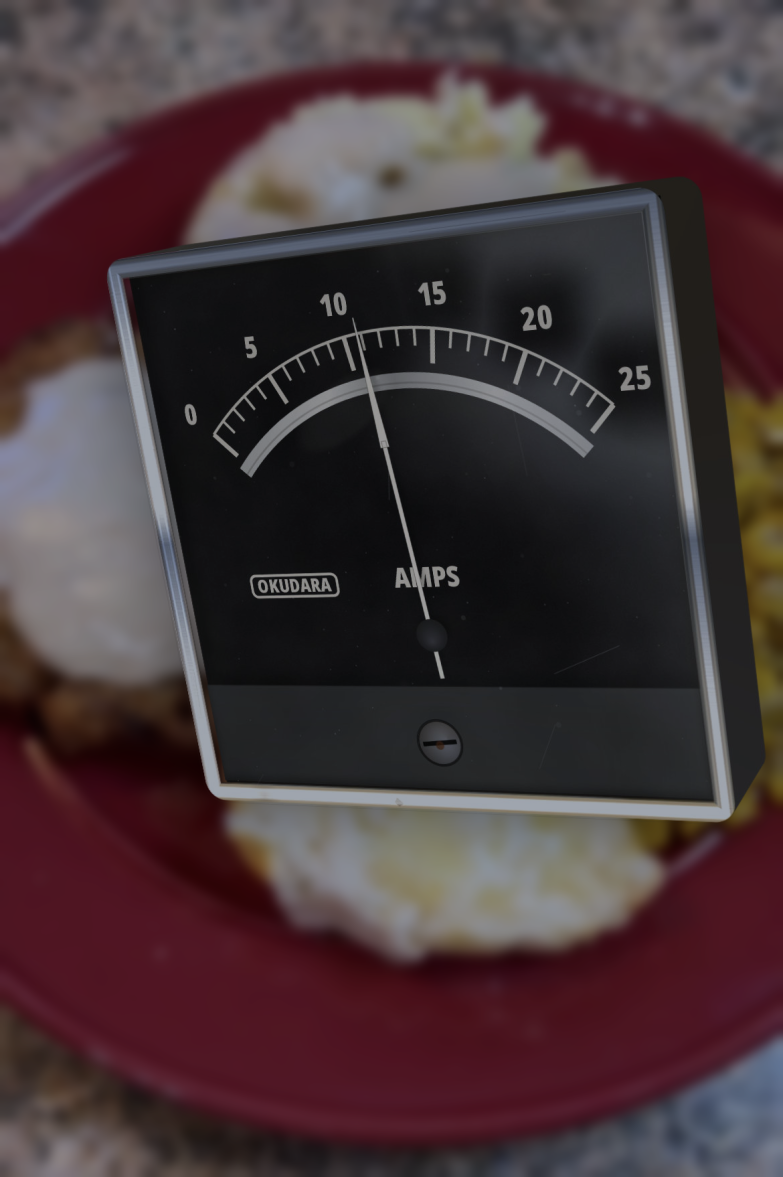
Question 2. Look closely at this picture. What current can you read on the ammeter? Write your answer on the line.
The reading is 11 A
